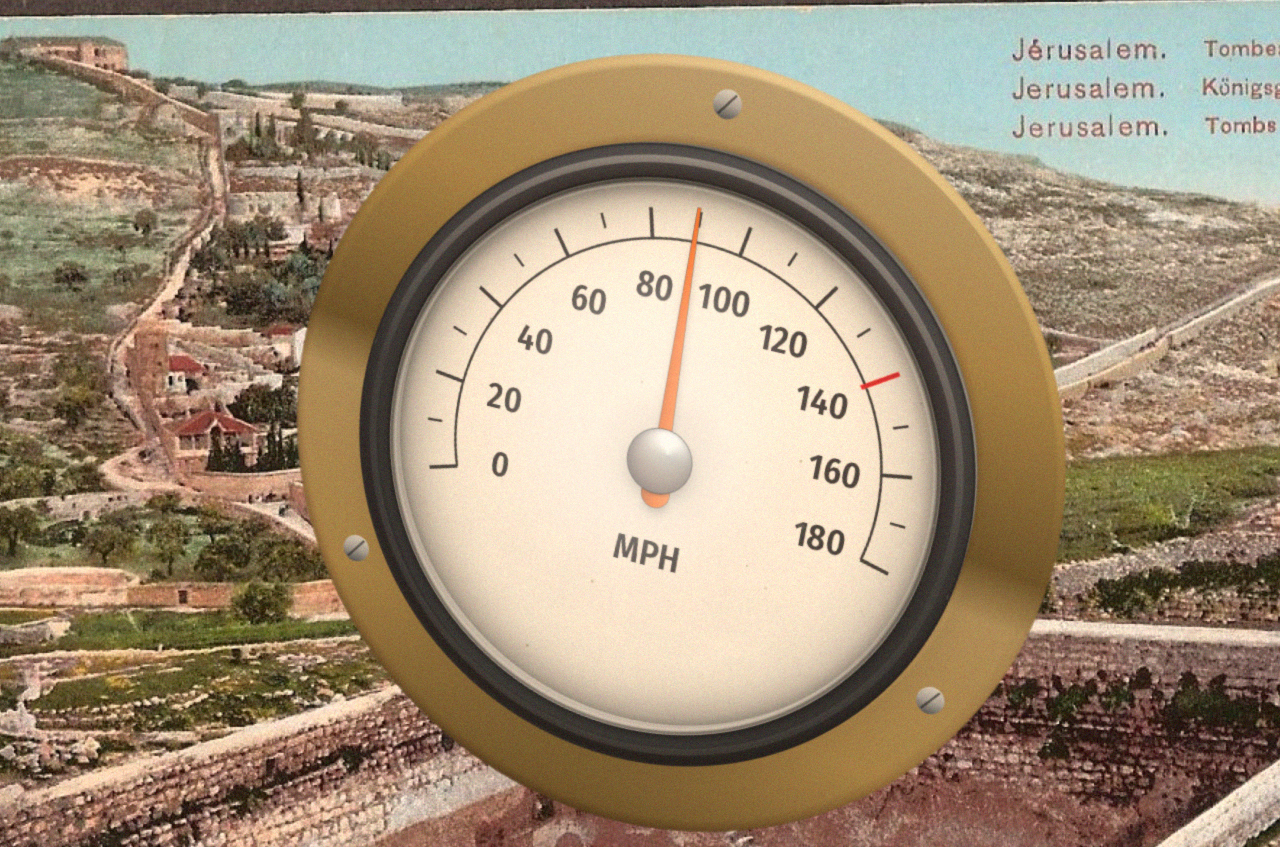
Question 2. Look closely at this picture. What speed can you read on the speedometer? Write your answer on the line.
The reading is 90 mph
